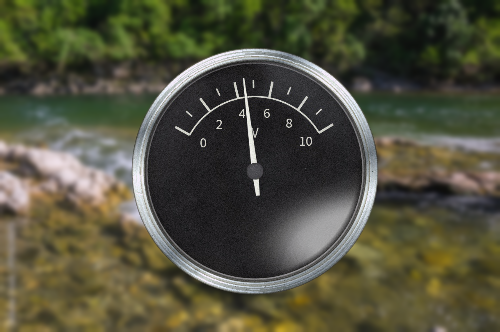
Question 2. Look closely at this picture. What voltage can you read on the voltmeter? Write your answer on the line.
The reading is 4.5 V
